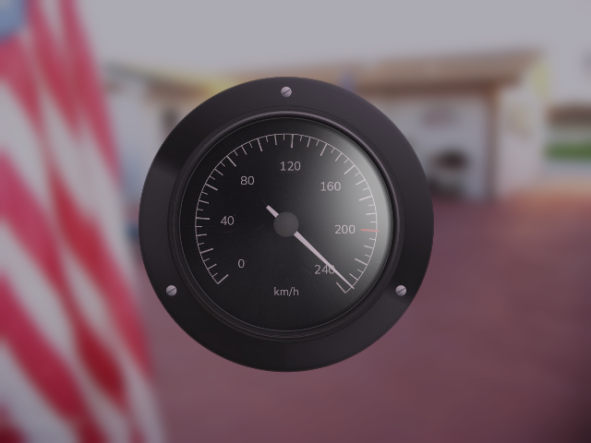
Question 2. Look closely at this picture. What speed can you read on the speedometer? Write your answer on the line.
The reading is 235 km/h
